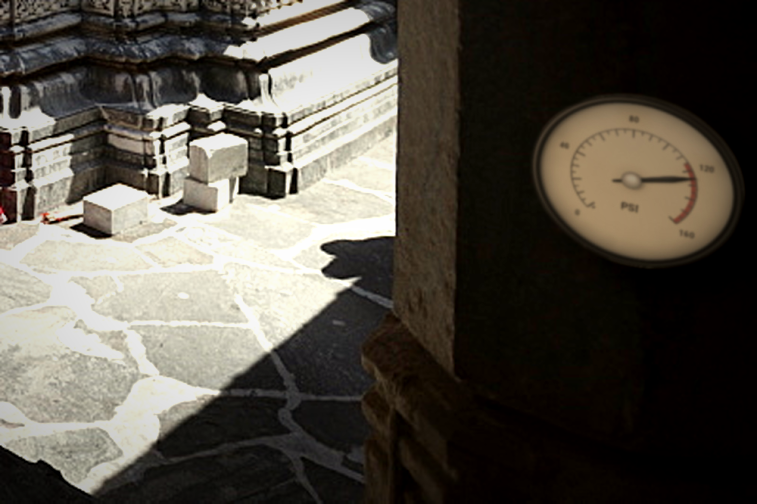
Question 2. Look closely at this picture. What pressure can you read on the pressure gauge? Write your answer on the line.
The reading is 125 psi
